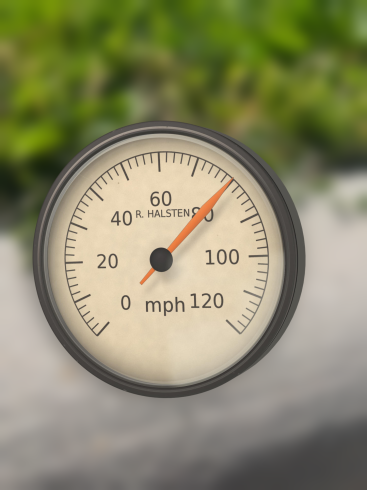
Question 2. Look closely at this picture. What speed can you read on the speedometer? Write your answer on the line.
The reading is 80 mph
